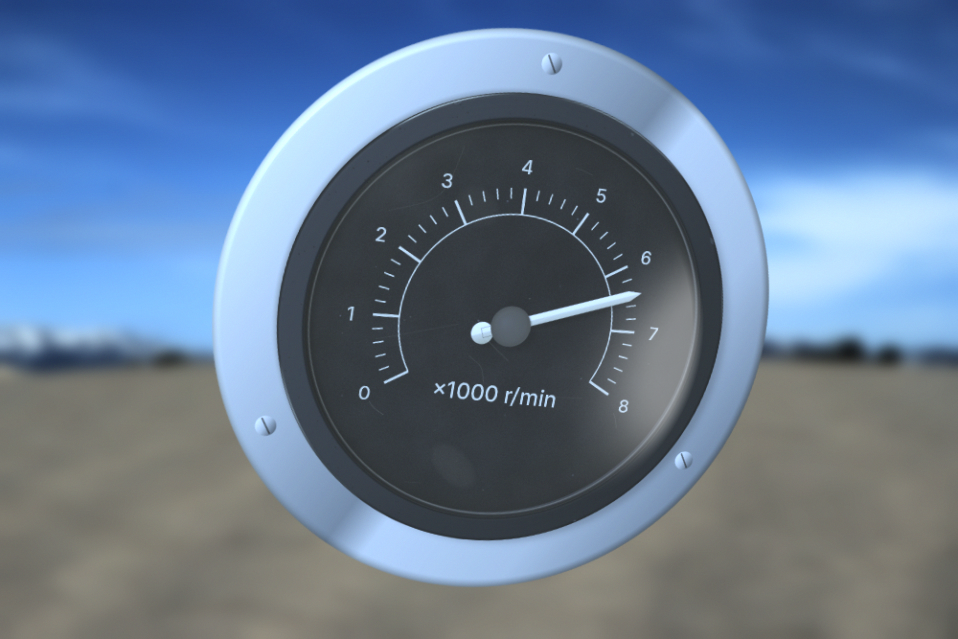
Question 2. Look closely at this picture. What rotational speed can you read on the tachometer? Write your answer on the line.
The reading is 6400 rpm
